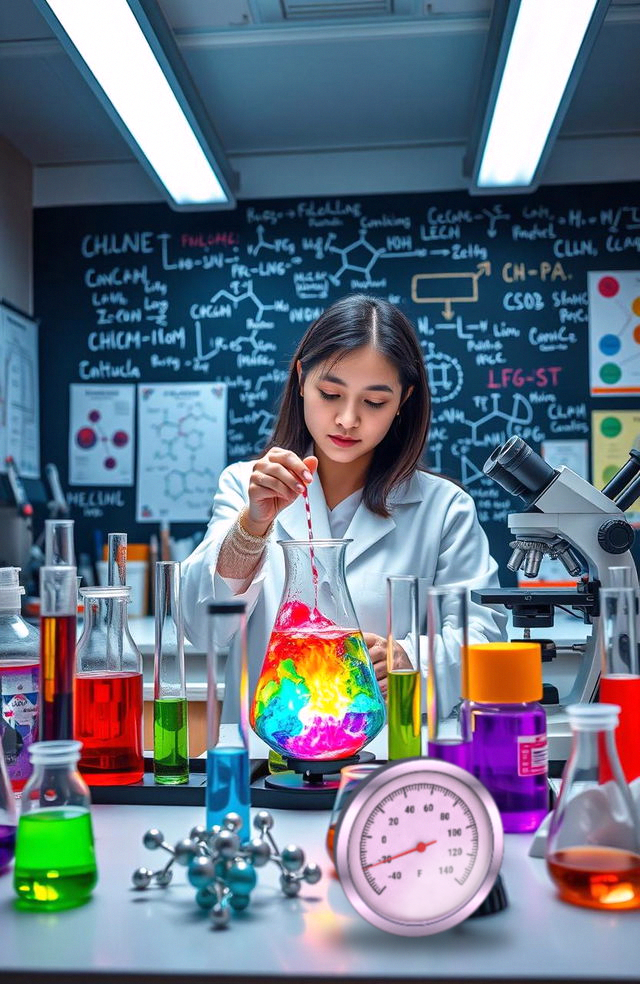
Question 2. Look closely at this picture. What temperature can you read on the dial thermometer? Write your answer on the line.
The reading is -20 °F
